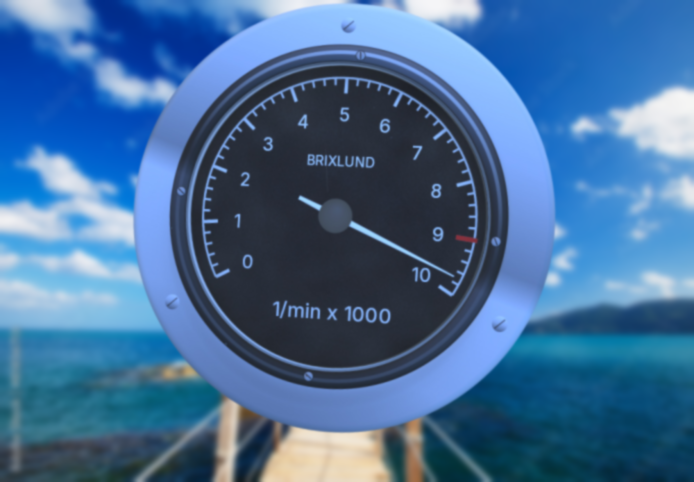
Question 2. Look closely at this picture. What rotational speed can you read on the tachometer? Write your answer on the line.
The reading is 9700 rpm
